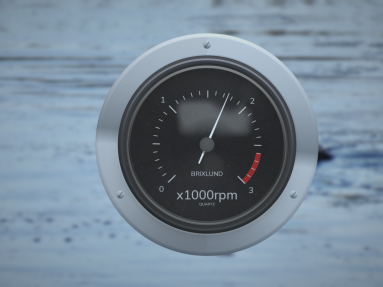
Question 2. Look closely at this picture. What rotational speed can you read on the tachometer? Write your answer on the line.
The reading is 1750 rpm
